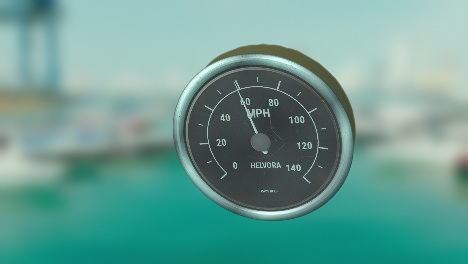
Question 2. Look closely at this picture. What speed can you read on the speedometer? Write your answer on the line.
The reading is 60 mph
